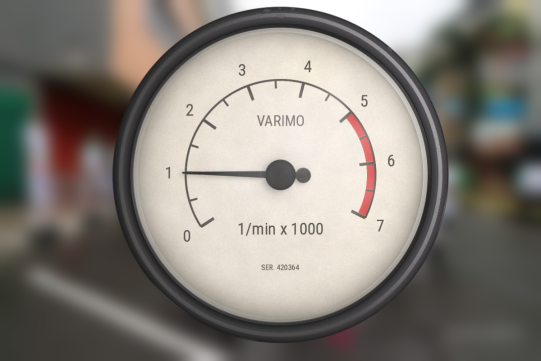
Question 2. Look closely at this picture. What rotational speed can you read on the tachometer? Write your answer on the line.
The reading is 1000 rpm
